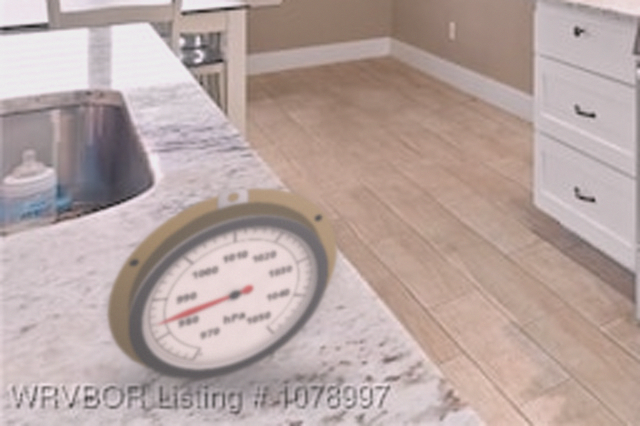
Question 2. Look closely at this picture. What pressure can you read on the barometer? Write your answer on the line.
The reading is 984 hPa
